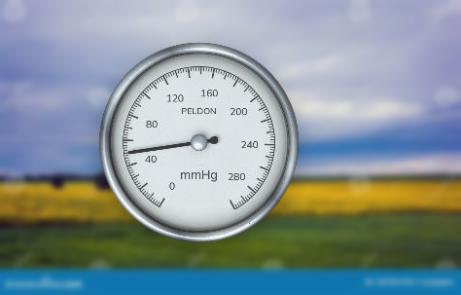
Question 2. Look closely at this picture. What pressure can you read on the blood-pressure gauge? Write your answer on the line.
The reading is 50 mmHg
